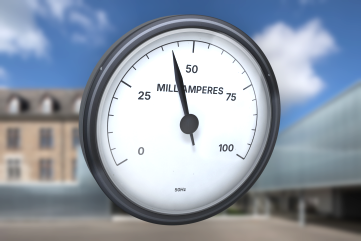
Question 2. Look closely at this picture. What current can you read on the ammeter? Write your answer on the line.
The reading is 42.5 mA
